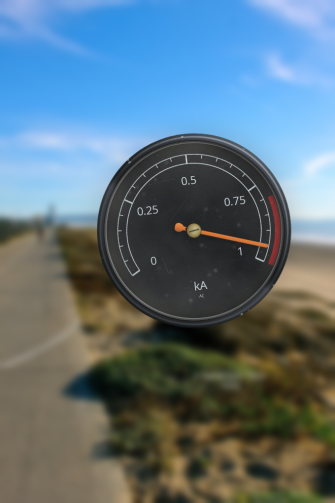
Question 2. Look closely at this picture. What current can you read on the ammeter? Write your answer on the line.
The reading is 0.95 kA
